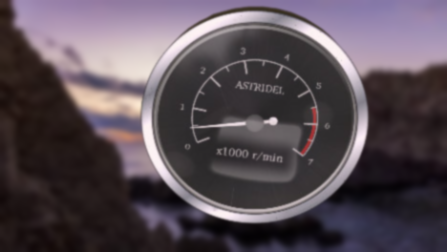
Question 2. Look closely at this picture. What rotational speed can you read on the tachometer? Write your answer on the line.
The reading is 500 rpm
